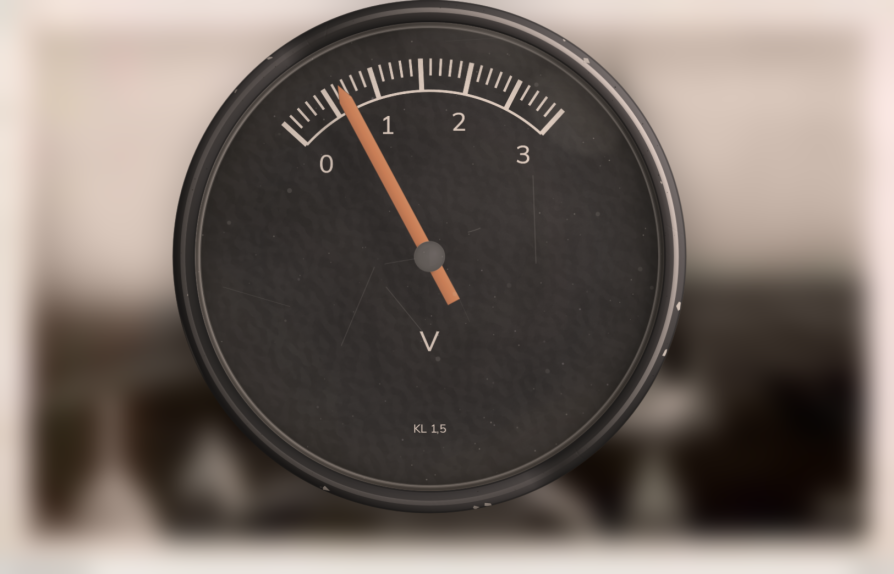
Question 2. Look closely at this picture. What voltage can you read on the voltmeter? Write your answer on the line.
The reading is 0.65 V
